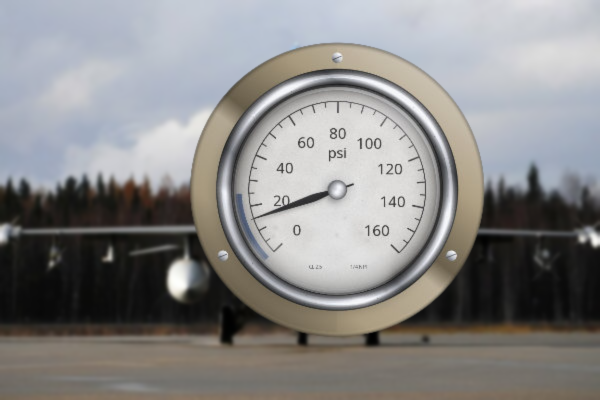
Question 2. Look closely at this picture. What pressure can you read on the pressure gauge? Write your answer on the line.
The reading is 15 psi
